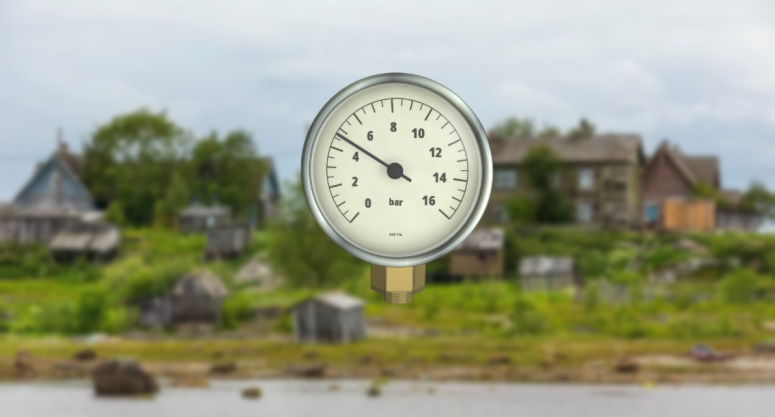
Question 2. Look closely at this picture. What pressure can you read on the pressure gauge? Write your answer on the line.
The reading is 4.75 bar
